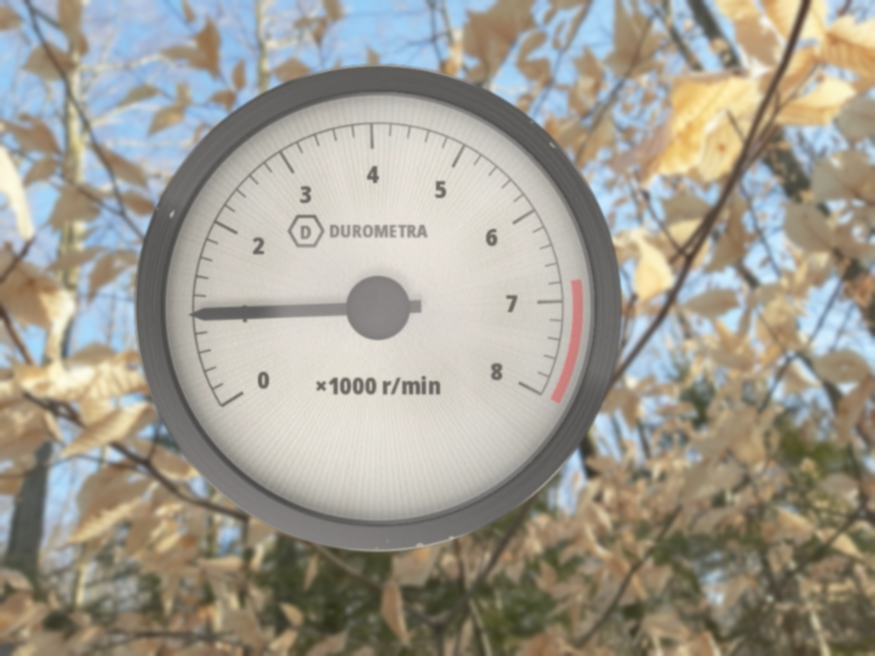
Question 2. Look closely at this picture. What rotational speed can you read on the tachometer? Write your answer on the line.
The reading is 1000 rpm
